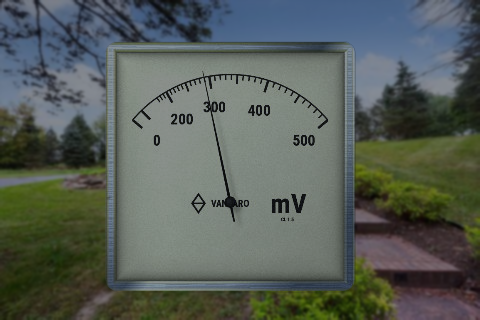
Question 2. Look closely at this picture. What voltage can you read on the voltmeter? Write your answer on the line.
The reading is 290 mV
